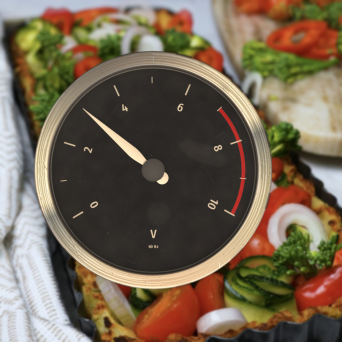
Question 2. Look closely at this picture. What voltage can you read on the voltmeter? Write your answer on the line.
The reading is 3 V
